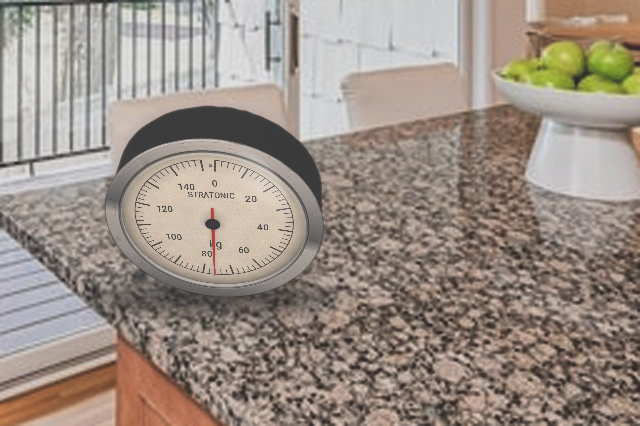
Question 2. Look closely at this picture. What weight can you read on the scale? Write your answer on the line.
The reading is 76 kg
